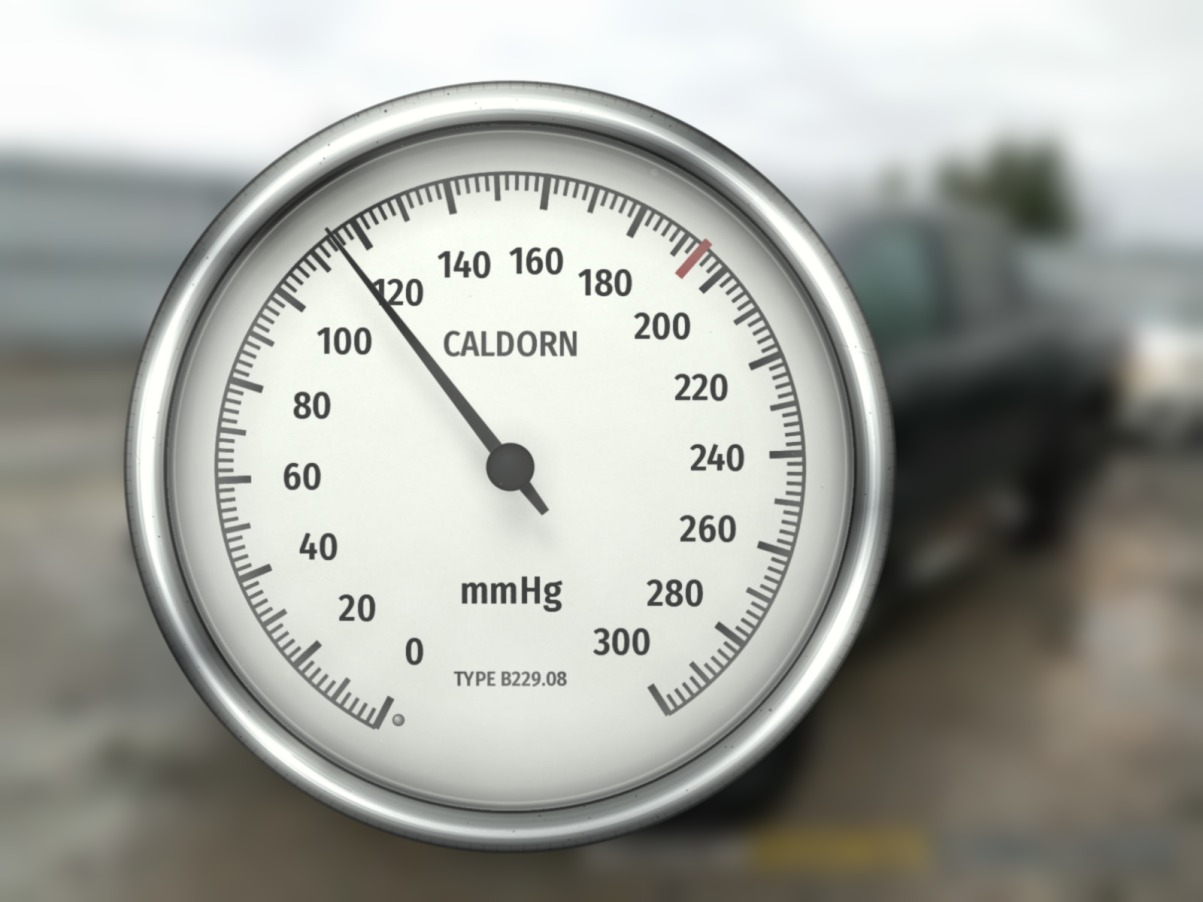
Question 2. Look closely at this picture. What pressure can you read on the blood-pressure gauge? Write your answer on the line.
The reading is 115 mmHg
